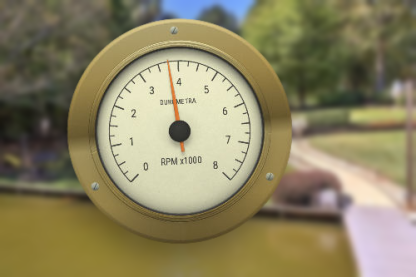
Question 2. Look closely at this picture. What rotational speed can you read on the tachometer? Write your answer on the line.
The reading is 3750 rpm
